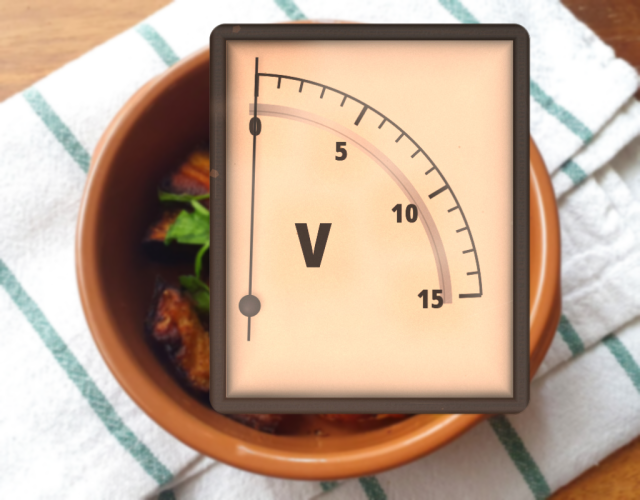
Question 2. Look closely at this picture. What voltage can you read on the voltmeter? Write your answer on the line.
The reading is 0 V
